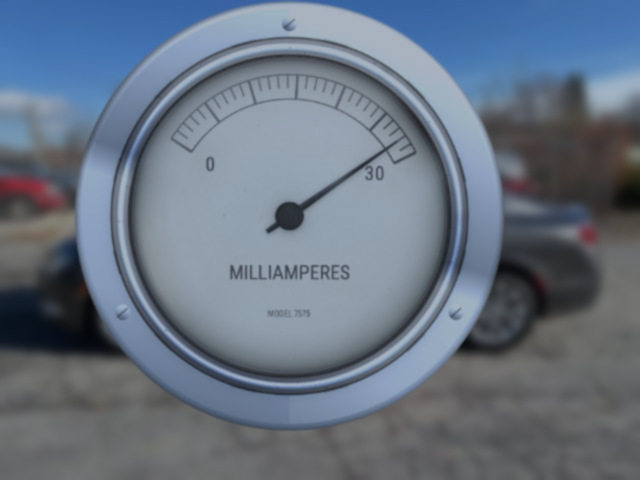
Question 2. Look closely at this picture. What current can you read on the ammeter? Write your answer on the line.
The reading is 28 mA
